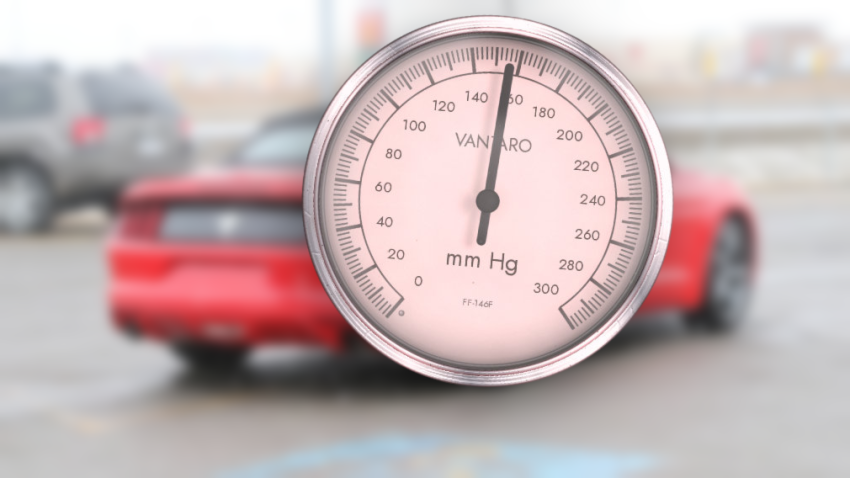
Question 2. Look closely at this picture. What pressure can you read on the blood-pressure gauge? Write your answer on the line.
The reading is 156 mmHg
